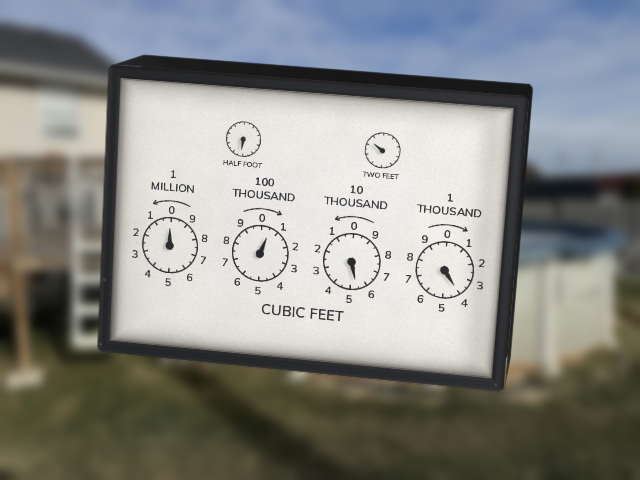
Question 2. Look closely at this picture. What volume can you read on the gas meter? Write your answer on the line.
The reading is 5400 ft³
